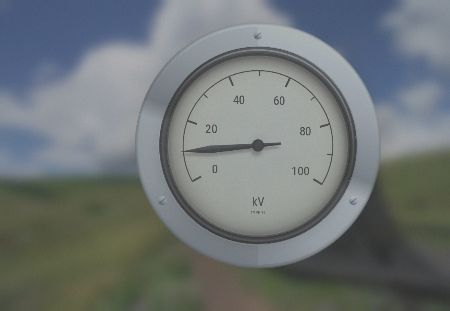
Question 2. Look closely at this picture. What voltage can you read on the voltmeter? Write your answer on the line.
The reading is 10 kV
